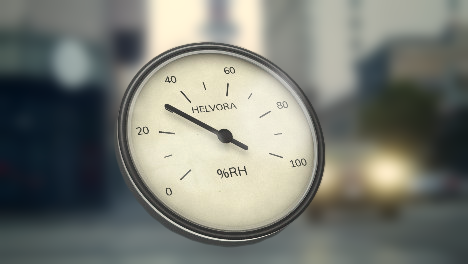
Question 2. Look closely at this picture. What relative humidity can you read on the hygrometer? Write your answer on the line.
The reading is 30 %
